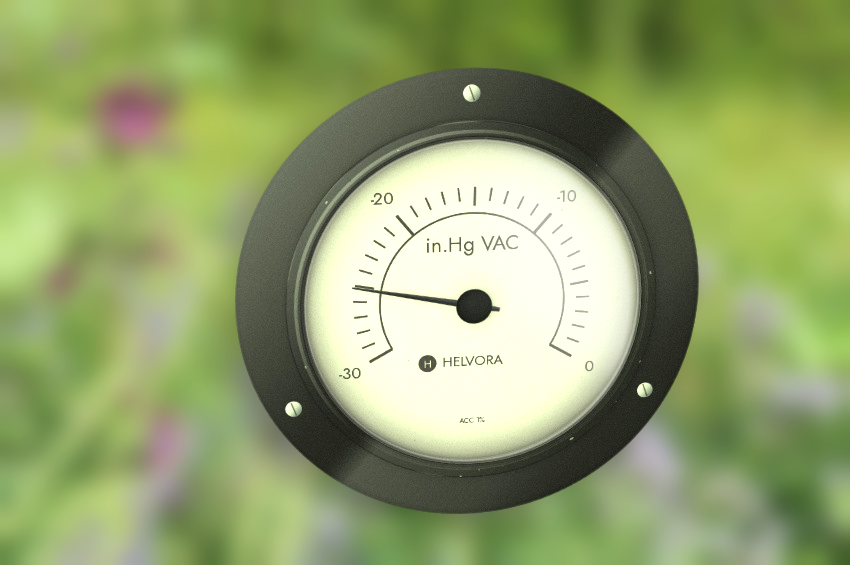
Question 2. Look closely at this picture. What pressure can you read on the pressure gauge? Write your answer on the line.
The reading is -25 inHg
